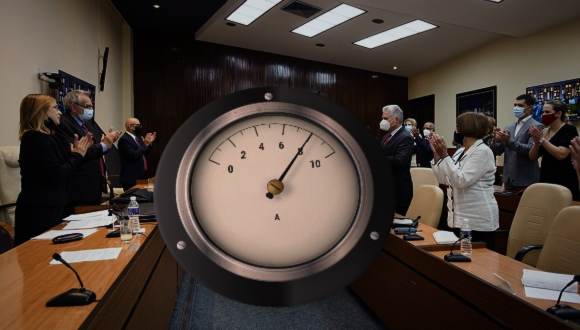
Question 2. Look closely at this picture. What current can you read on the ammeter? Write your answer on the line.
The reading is 8 A
